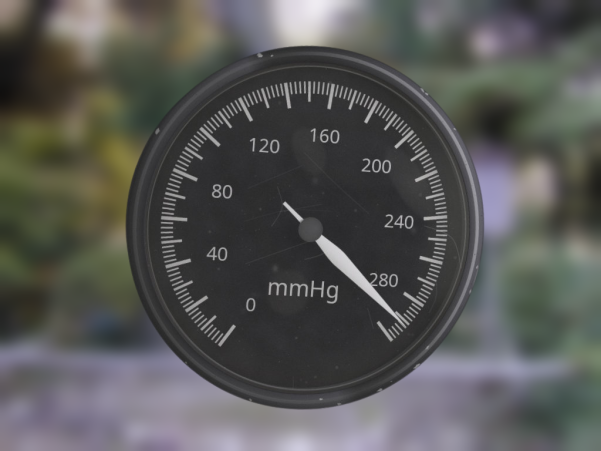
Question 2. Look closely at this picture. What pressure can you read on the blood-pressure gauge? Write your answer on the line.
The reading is 292 mmHg
